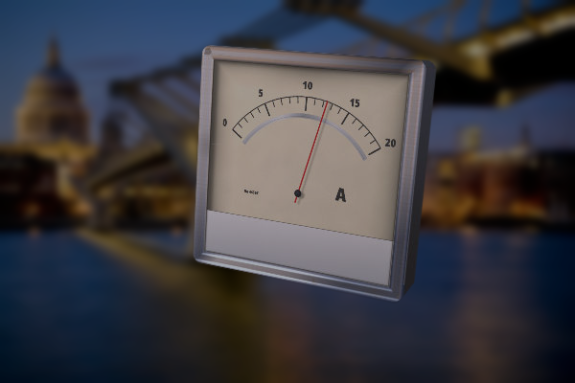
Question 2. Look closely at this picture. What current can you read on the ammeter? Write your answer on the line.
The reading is 12.5 A
